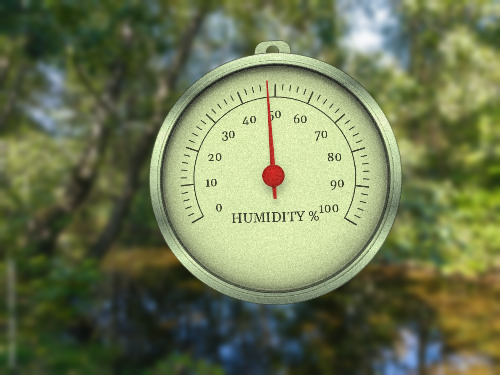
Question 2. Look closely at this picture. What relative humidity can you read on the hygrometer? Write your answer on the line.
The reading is 48 %
